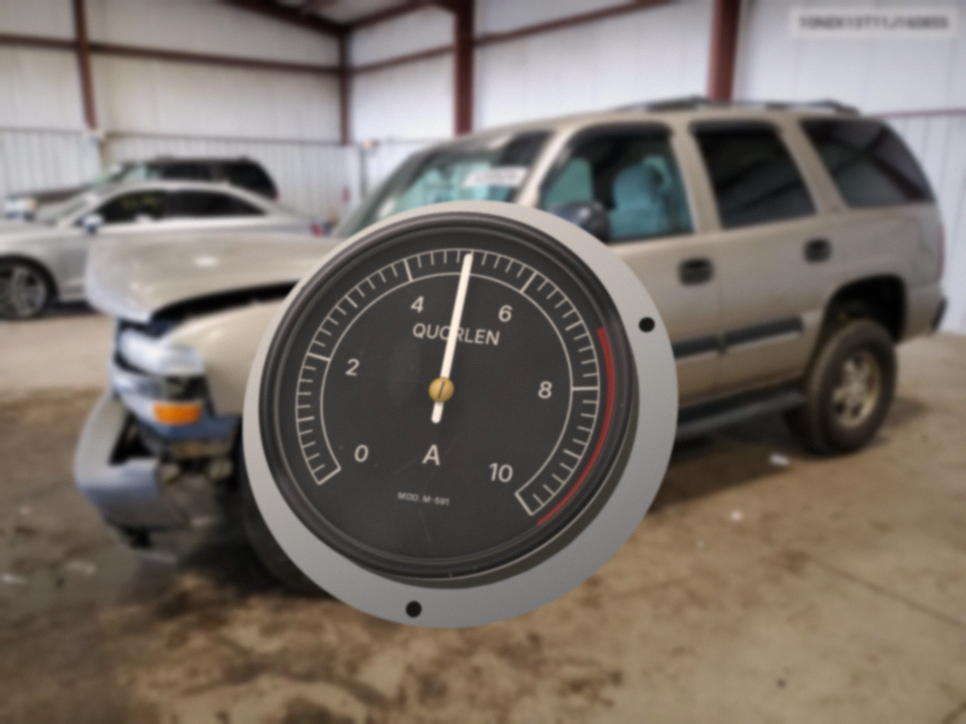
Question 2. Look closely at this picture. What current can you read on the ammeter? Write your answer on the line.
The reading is 5 A
